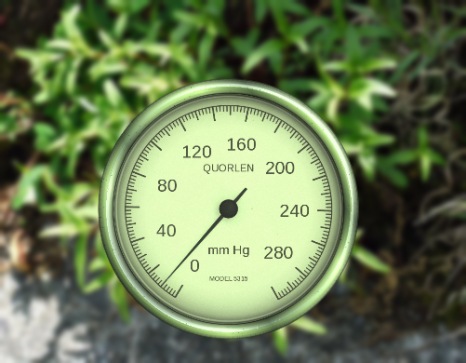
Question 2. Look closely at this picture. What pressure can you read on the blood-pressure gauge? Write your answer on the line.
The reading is 10 mmHg
